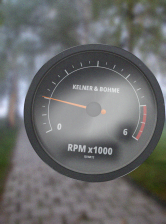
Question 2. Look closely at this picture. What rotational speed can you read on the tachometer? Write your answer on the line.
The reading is 1000 rpm
